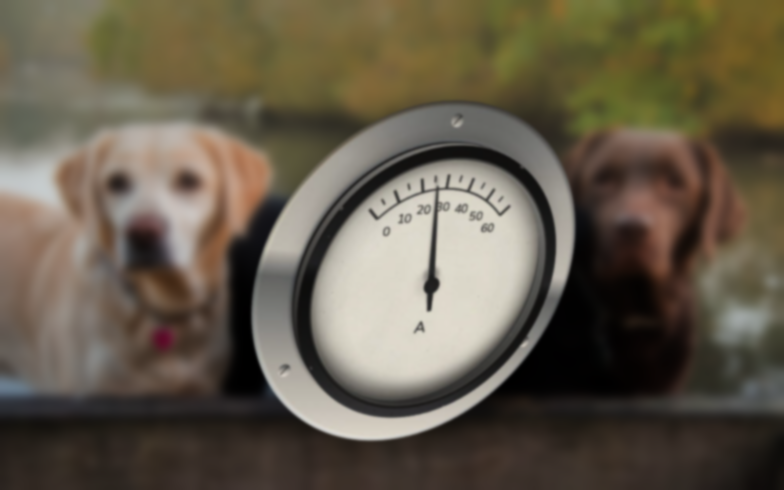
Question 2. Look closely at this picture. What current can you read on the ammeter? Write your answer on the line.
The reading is 25 A
